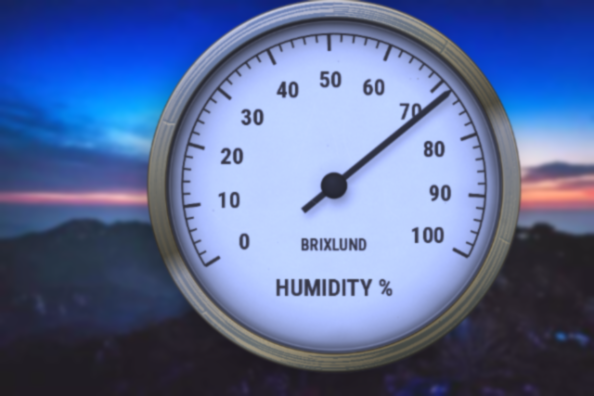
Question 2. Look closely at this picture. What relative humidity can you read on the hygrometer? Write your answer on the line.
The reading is 72 %
